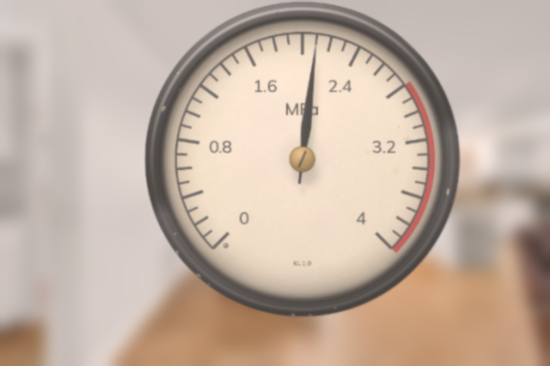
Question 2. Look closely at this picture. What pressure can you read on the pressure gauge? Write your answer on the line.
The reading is 2.1 MPa
